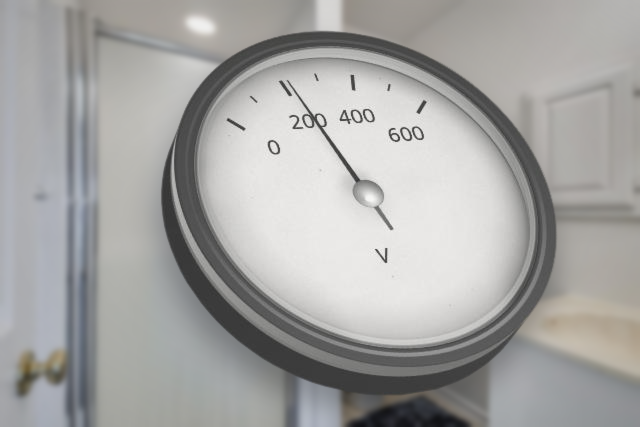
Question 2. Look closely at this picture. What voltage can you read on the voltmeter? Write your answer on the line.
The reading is 200 V
